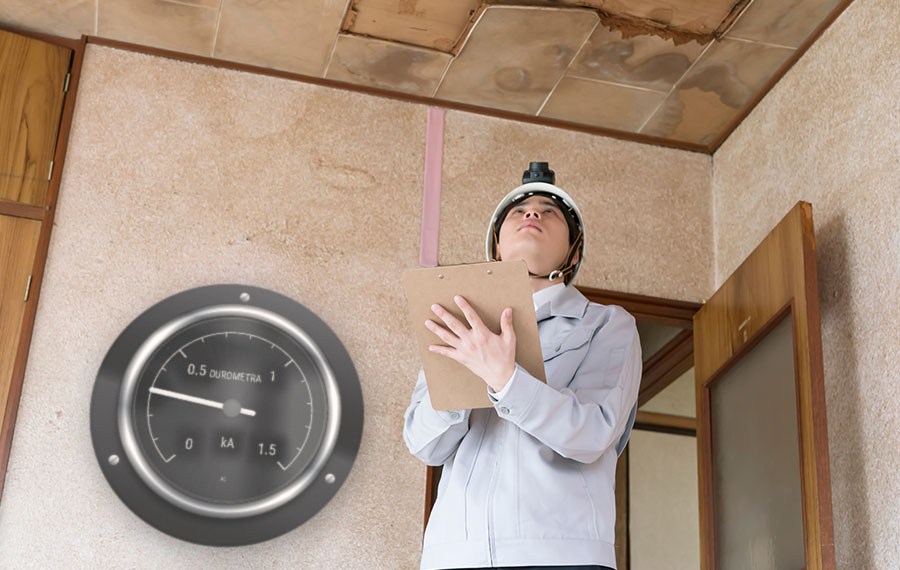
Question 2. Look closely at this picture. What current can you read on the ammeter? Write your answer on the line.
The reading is 0.3 kA
